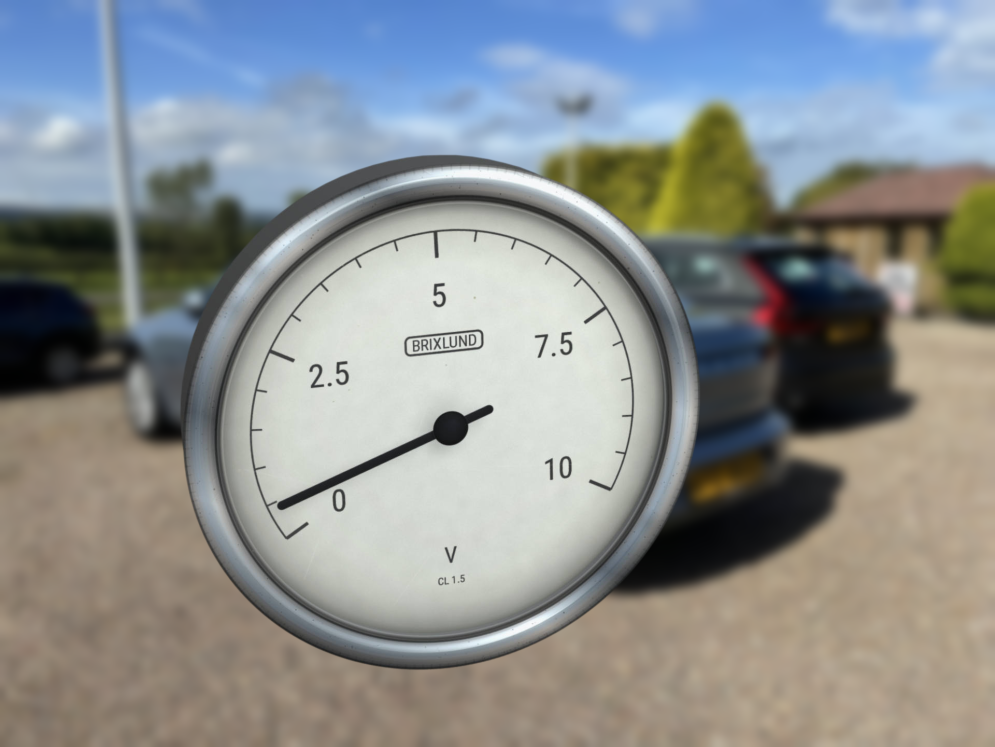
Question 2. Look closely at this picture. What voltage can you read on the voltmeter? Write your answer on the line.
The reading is 0.5 V
